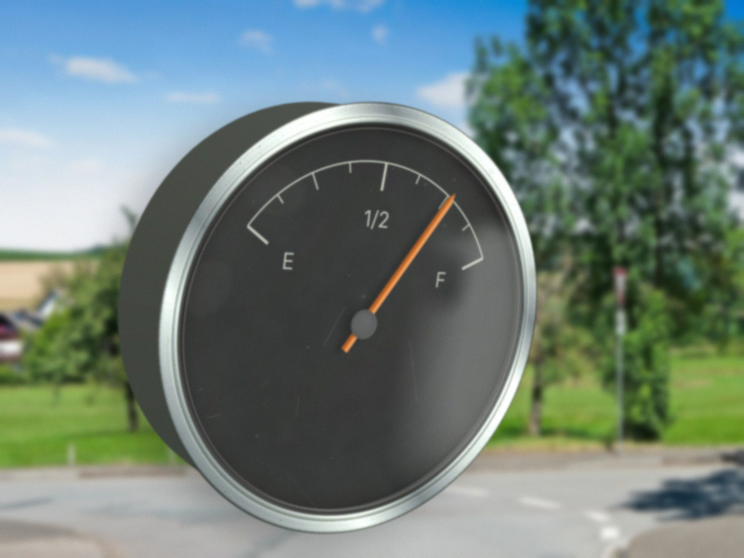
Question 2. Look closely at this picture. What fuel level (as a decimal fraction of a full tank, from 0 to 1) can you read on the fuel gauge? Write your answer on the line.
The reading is 0.75
